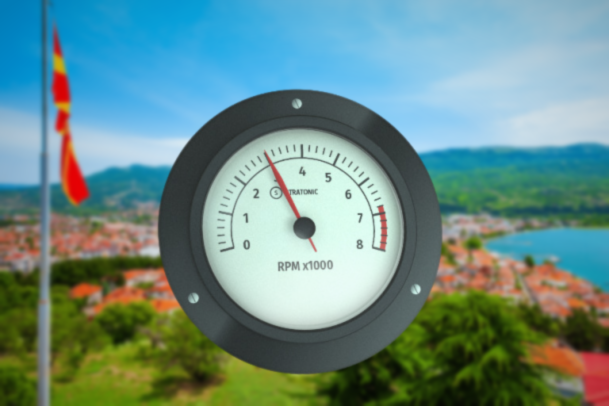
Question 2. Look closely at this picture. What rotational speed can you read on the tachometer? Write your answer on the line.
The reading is 3000 rpm
